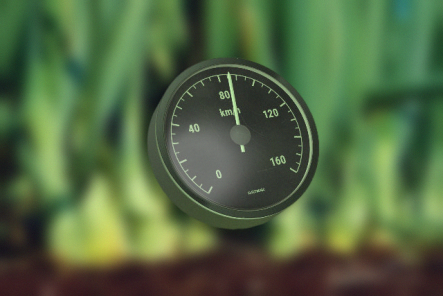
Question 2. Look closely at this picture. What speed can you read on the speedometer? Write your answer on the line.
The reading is 85 km/h
